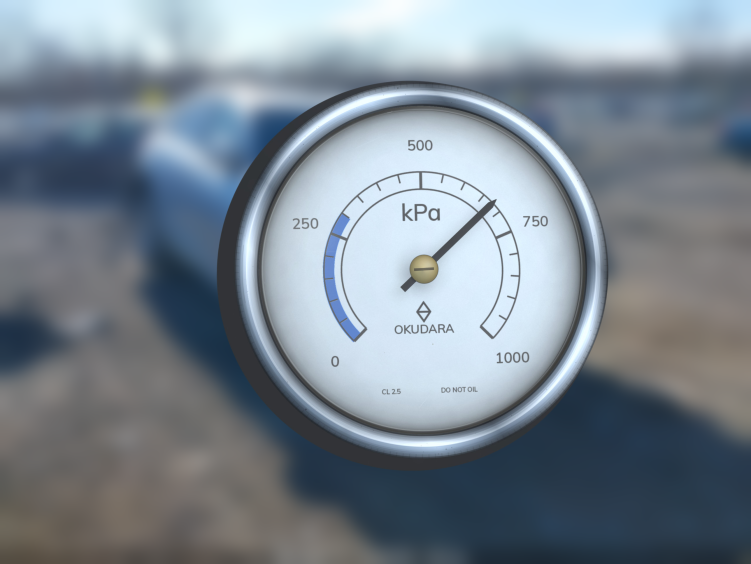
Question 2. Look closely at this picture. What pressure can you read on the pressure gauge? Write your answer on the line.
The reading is 675 kPa
